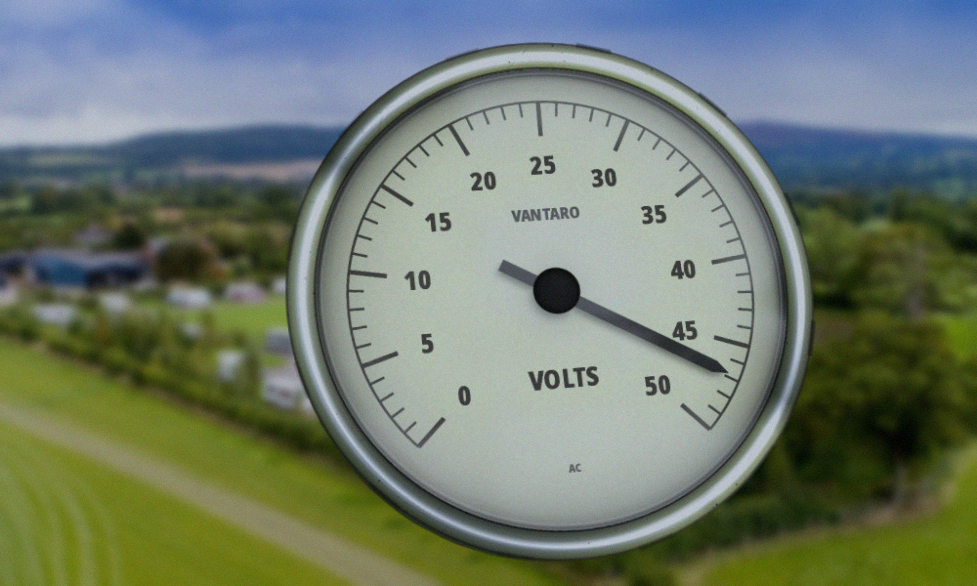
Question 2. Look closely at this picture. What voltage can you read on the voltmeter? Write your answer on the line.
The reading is 47 V
